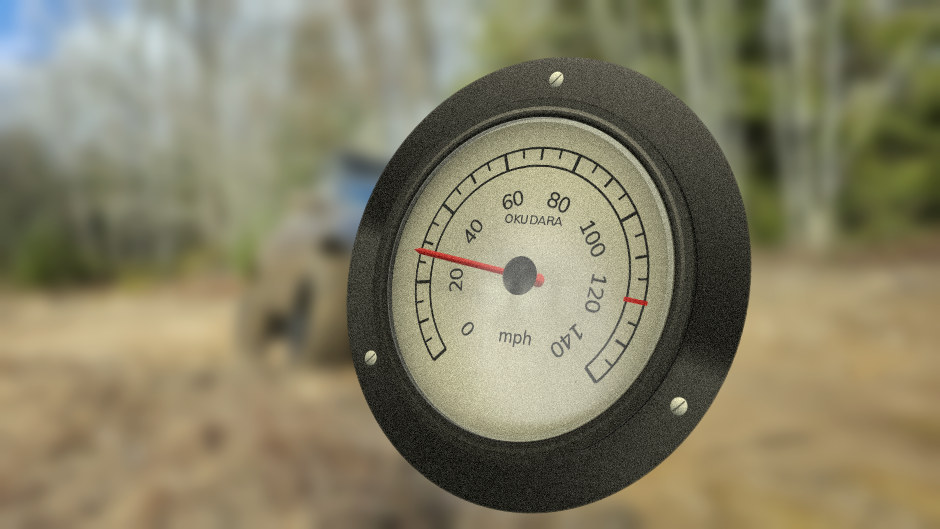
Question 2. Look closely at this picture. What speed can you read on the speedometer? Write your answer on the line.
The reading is 27.5 mph
